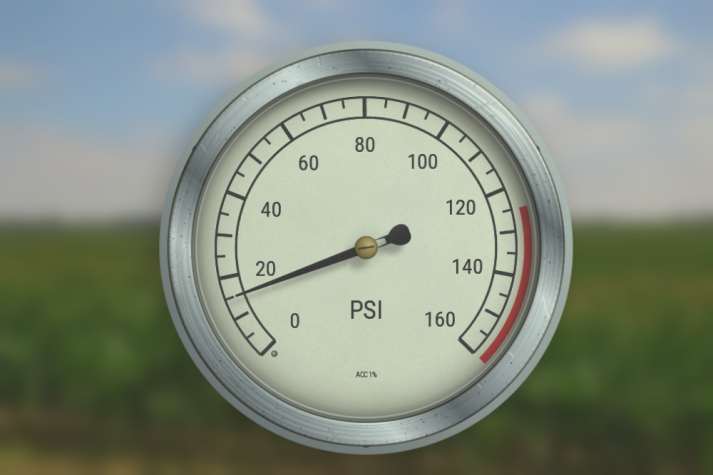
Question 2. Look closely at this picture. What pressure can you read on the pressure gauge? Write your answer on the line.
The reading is 15 psi
